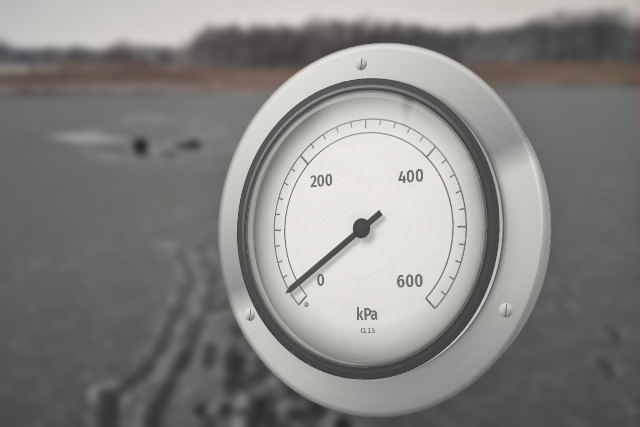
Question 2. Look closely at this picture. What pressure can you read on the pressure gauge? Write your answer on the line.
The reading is 20 kPa
